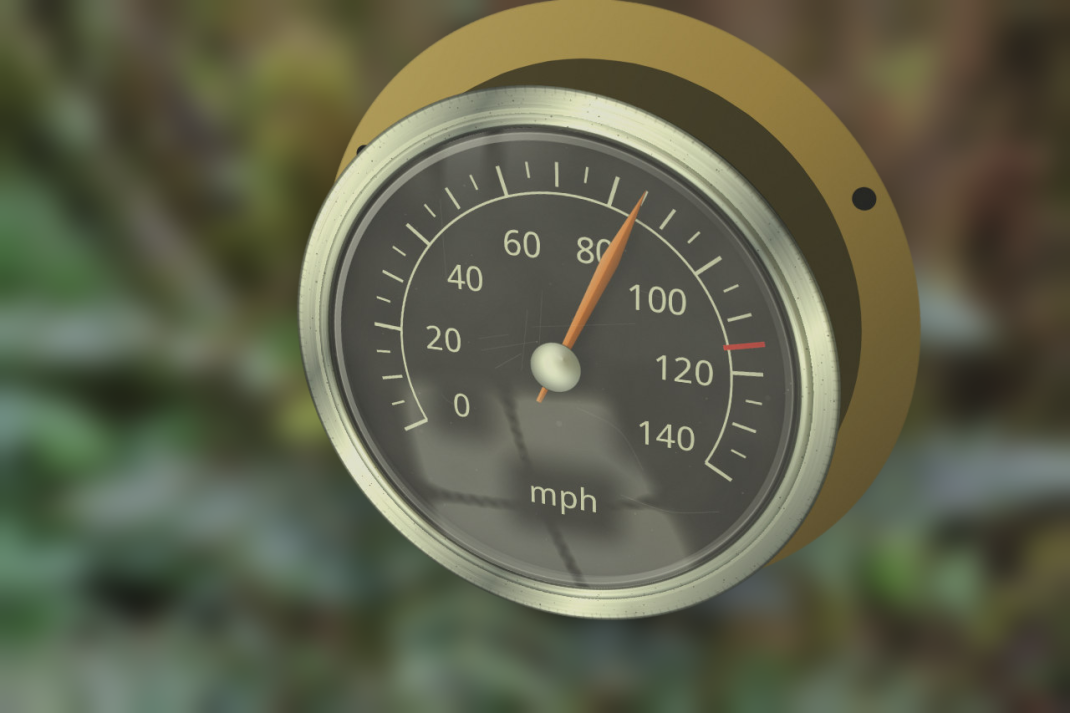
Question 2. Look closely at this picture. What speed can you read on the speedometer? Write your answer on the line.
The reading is 85 mph
